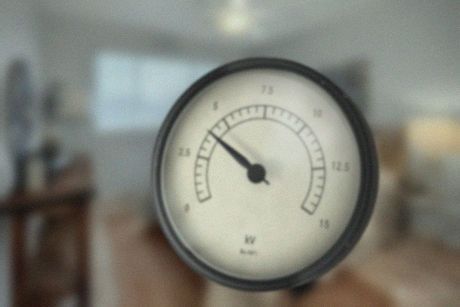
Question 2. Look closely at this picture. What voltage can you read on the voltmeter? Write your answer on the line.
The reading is 4 kV
